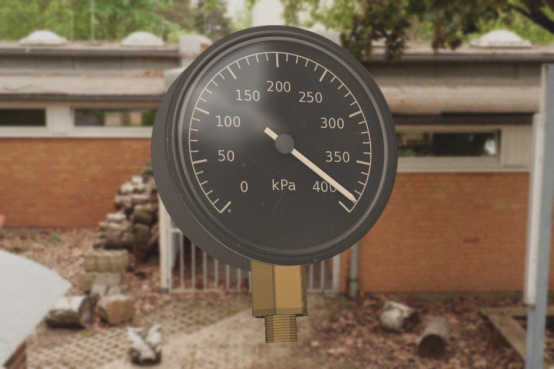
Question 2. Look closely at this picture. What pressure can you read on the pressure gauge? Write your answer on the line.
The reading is 390 kPa
